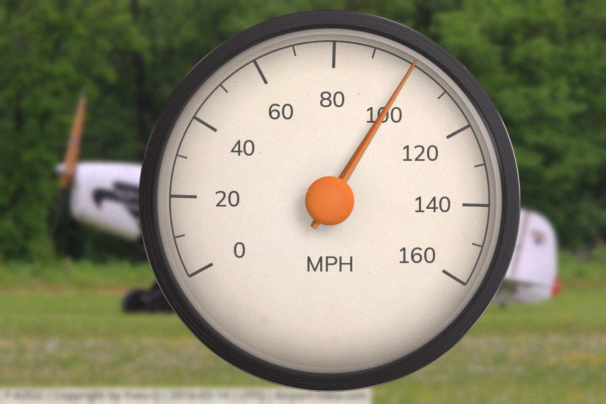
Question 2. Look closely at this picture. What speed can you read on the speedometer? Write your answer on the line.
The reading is 100 mph
